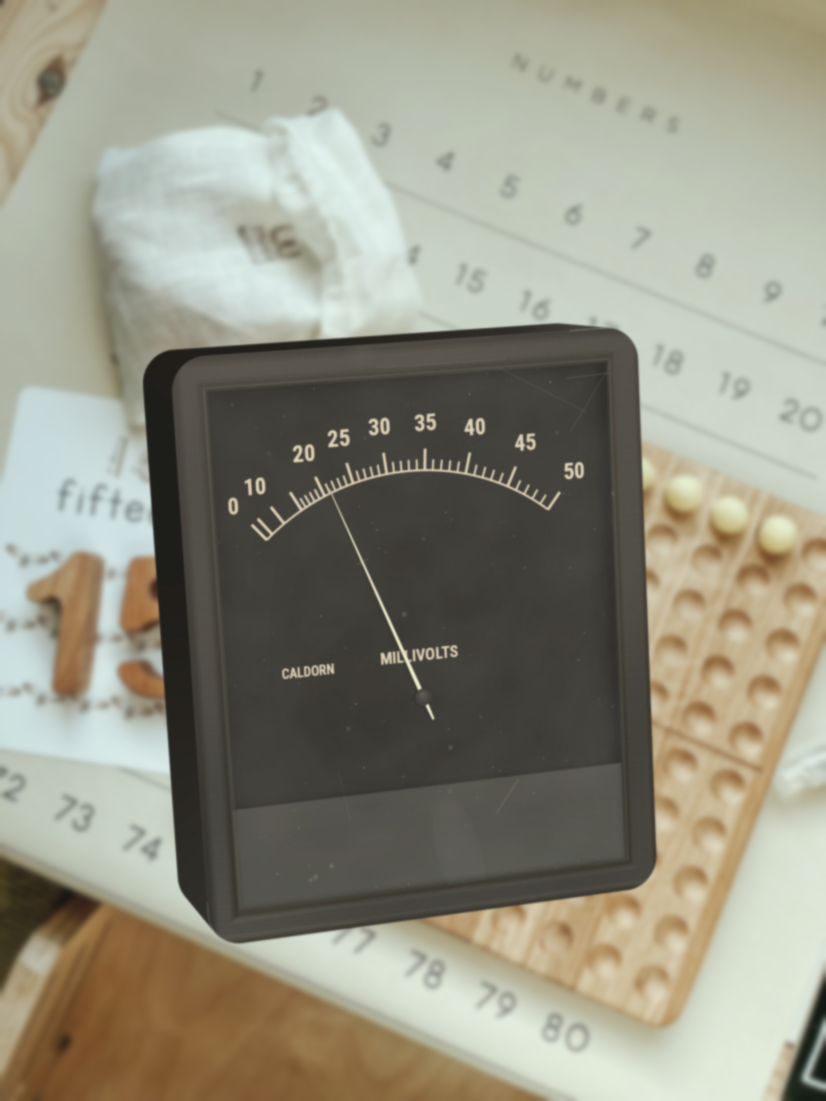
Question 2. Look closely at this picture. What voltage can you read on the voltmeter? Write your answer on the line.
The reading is 21 mV
